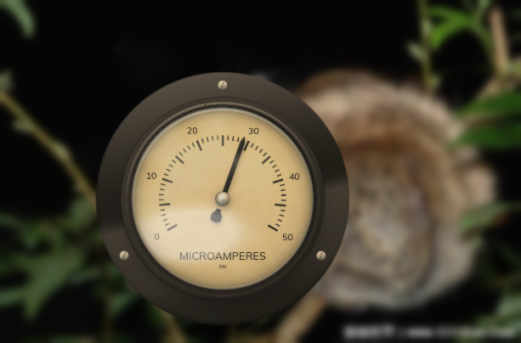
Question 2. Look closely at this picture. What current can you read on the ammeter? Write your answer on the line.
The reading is 29 µA
